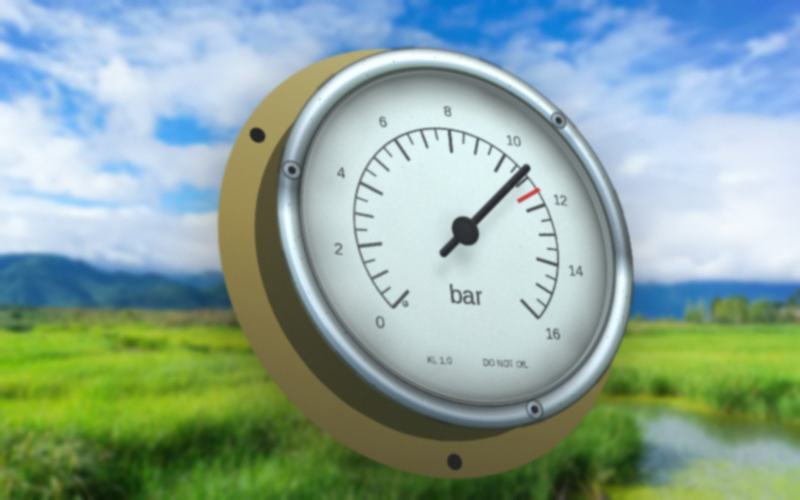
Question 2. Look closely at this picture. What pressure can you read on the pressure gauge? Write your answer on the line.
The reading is 10.75 bar
